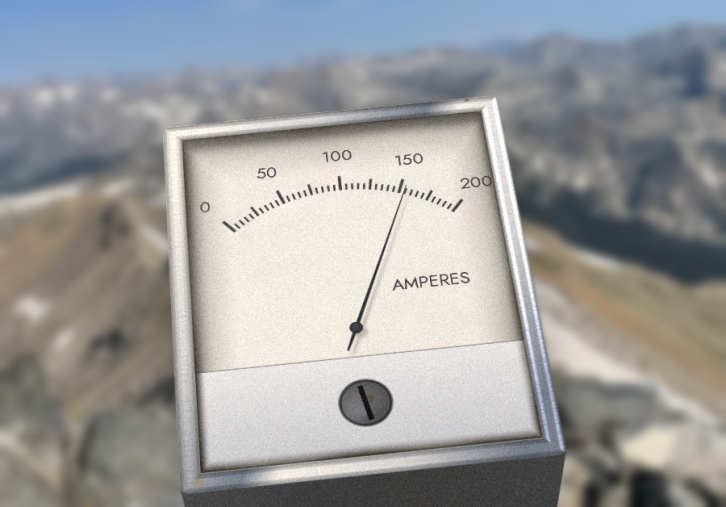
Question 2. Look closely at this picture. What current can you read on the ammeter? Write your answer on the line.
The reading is 155 A
